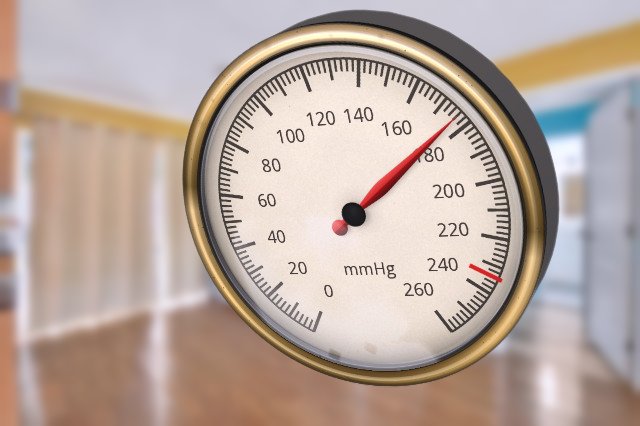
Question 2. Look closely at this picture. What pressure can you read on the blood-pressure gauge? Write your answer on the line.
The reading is 176 mmHg
